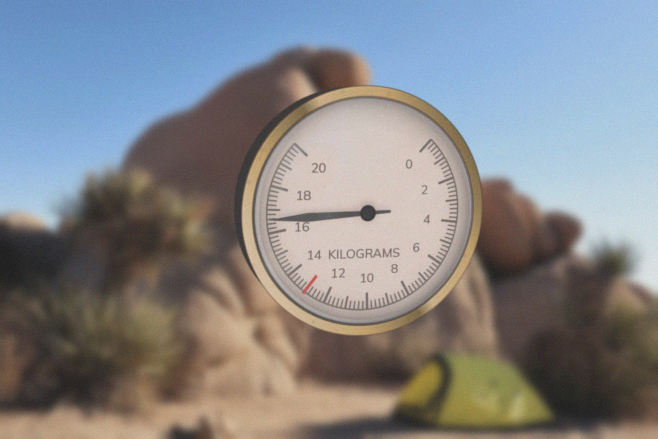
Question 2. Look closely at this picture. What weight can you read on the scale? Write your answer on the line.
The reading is 16.6 kg
